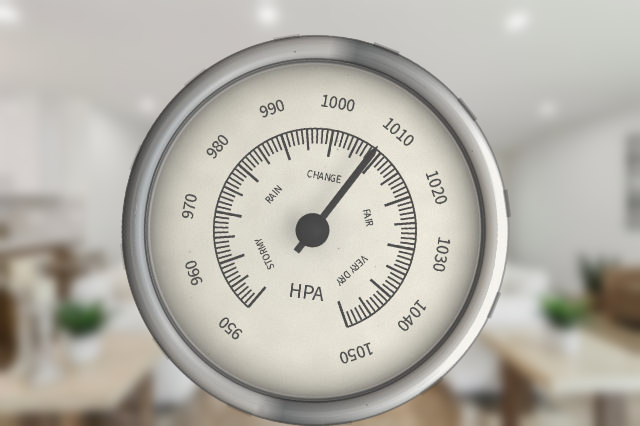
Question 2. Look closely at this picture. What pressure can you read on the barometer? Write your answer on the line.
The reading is 1009 hPa
